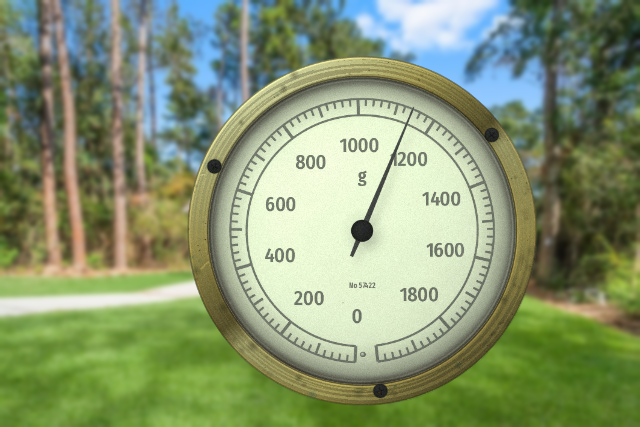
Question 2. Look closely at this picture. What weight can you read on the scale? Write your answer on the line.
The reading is 1140 g
